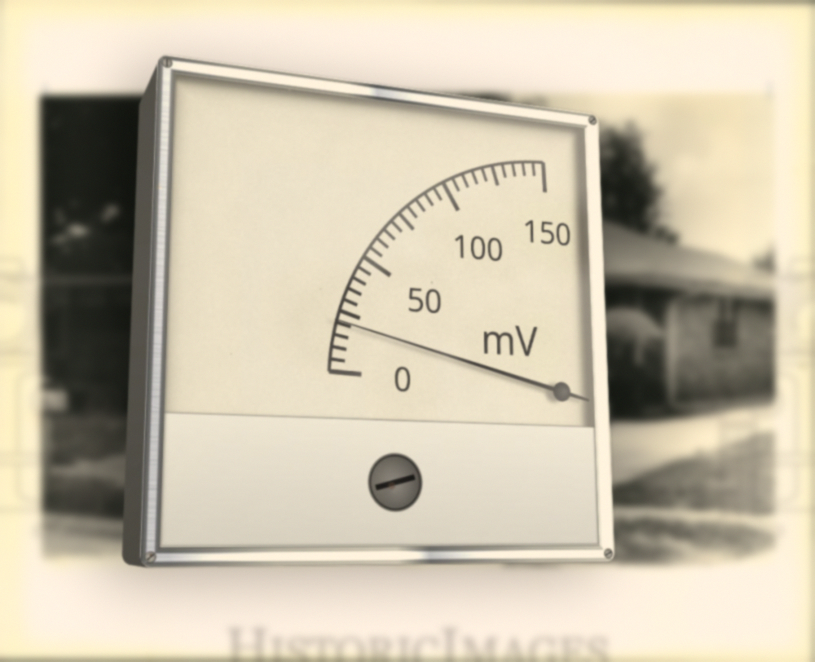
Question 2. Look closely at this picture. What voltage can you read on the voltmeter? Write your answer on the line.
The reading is 20 mV
